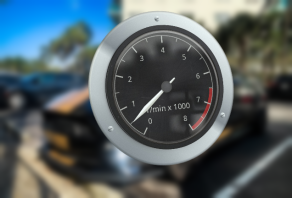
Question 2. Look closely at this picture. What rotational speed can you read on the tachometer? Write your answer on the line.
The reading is 500 rpm
